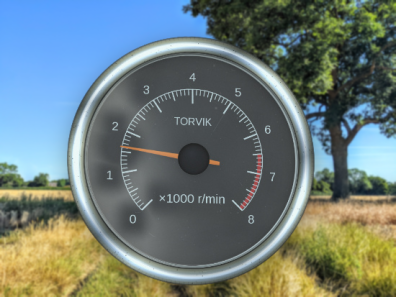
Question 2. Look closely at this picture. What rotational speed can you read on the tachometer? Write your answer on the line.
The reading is 1600 rpm
